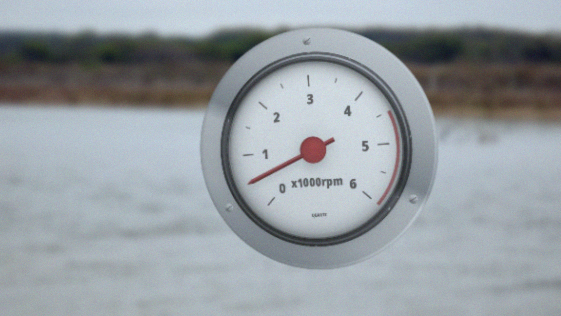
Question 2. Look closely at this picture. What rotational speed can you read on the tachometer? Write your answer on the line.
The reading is 500 rpm
